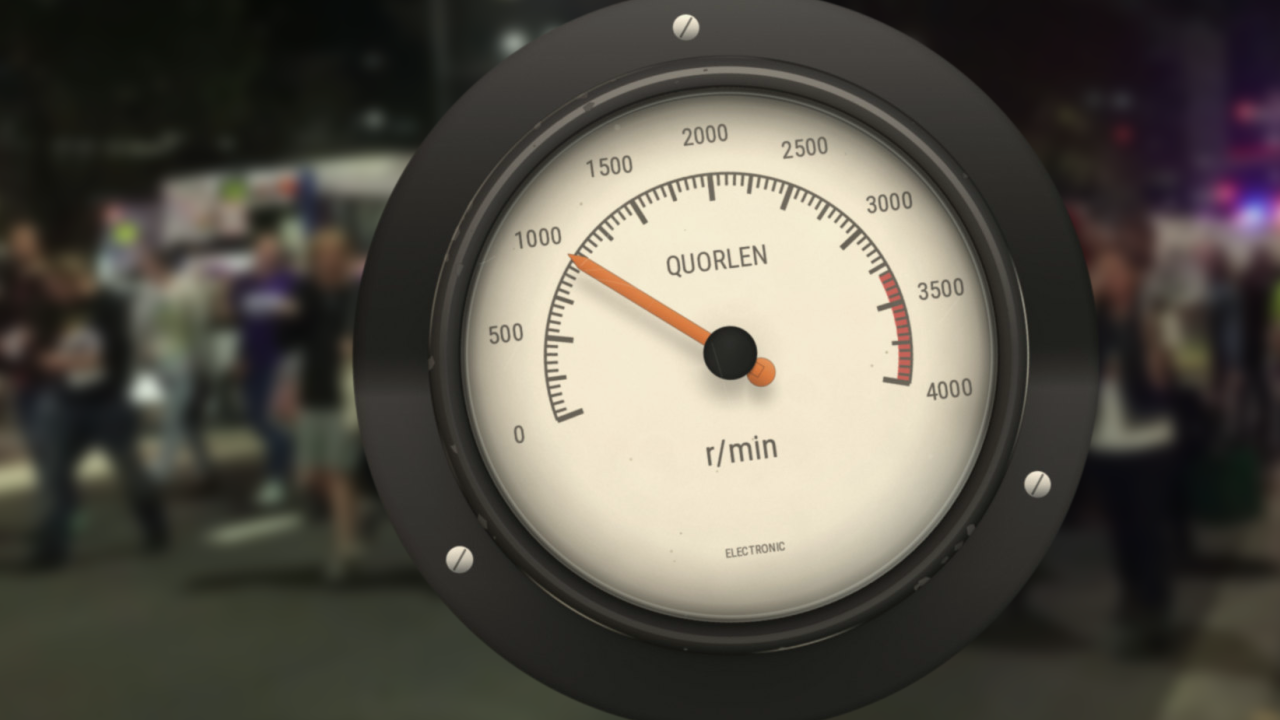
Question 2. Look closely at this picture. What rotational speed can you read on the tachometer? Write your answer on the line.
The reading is 1000 rpm
